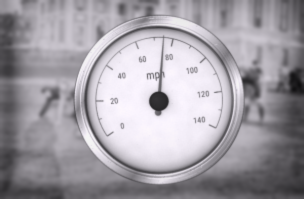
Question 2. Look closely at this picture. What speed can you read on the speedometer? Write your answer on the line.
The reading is 75 mph
